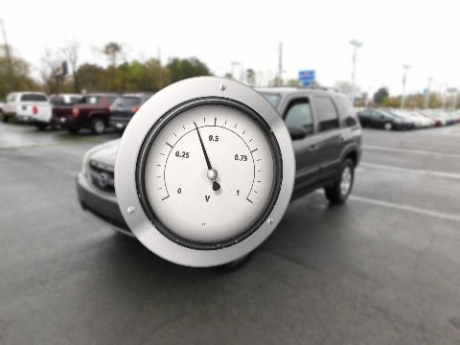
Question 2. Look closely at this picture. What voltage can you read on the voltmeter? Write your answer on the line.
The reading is 0.4 V
